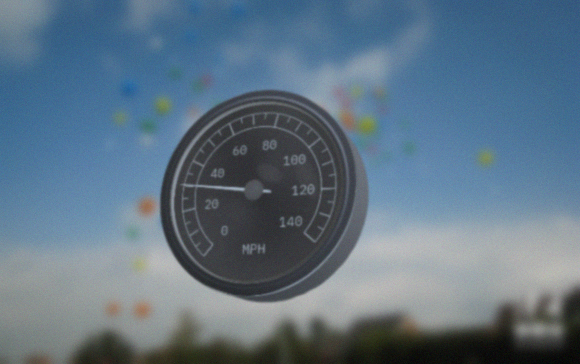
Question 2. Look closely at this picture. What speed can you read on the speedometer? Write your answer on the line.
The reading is 30 mph
